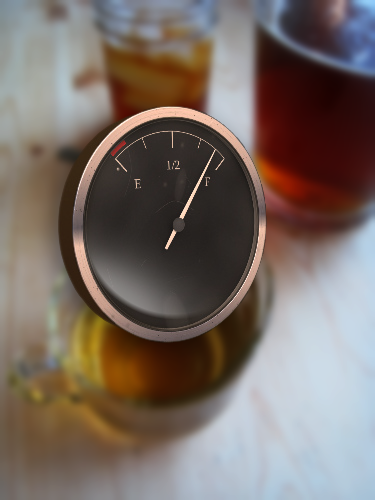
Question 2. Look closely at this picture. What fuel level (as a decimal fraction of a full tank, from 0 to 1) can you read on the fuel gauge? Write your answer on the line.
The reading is 0.875
